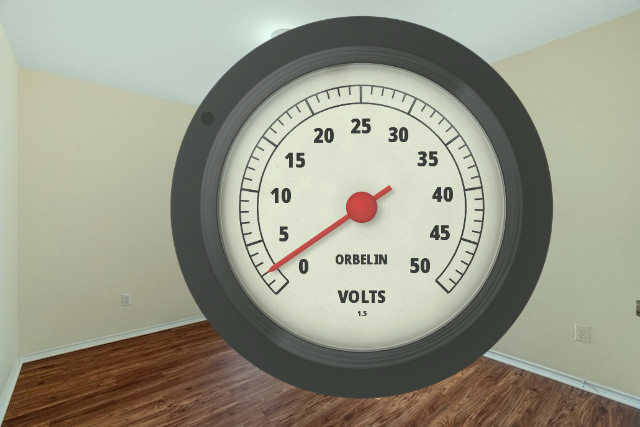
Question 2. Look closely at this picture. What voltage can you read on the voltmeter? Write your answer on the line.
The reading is 2 V
